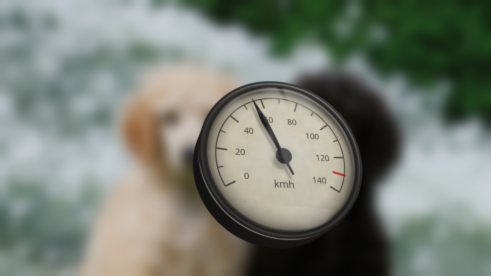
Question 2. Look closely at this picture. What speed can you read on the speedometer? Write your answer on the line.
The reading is 55 km/h
